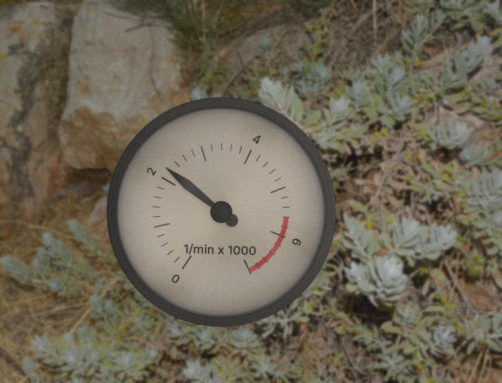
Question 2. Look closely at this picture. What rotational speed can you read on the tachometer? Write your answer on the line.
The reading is 2200 rpm
